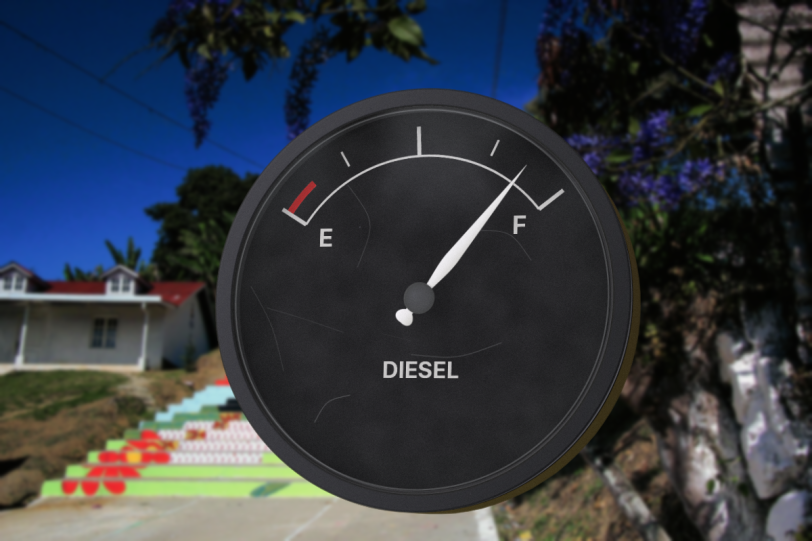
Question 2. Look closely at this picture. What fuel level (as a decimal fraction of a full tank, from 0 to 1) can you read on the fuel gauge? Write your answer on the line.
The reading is 0.875
